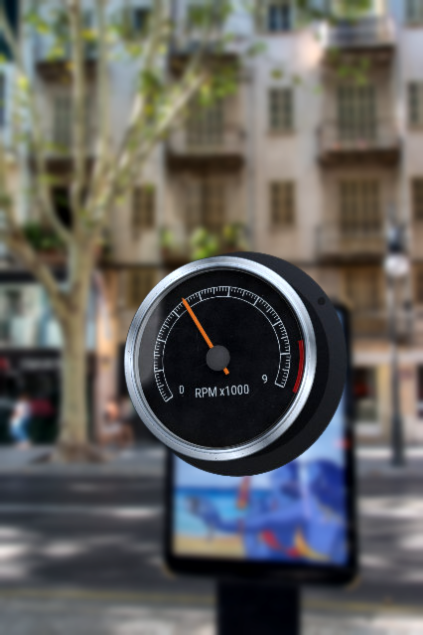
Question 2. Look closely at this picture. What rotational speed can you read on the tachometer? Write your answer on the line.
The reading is 3500 rpm
